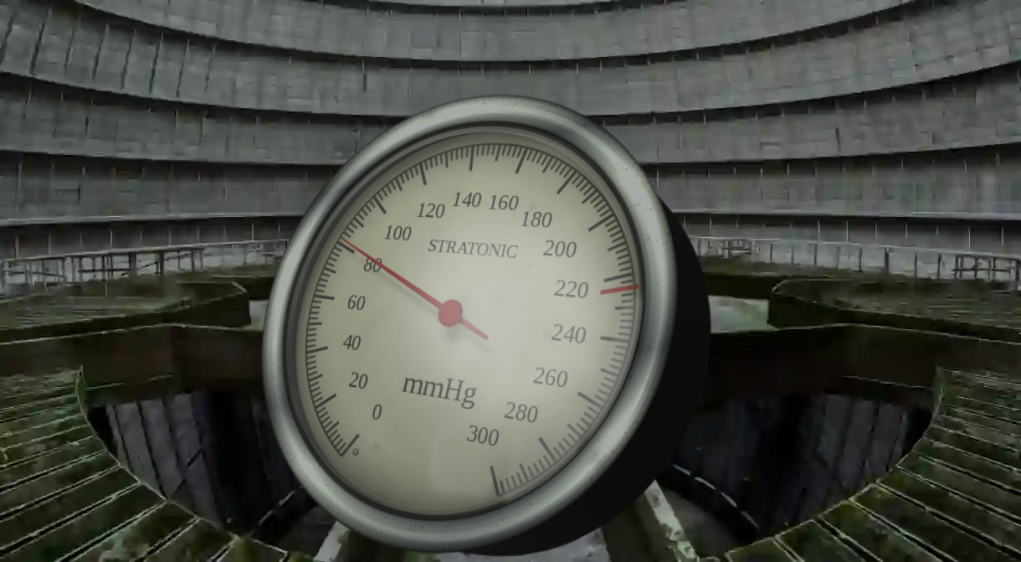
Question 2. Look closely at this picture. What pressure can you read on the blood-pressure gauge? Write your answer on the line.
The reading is 82 mmHg
